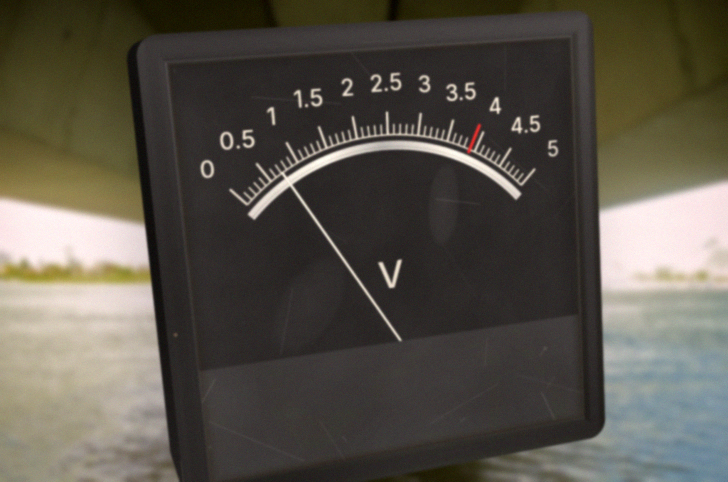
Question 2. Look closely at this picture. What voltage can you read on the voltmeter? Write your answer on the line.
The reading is 0.7 V
